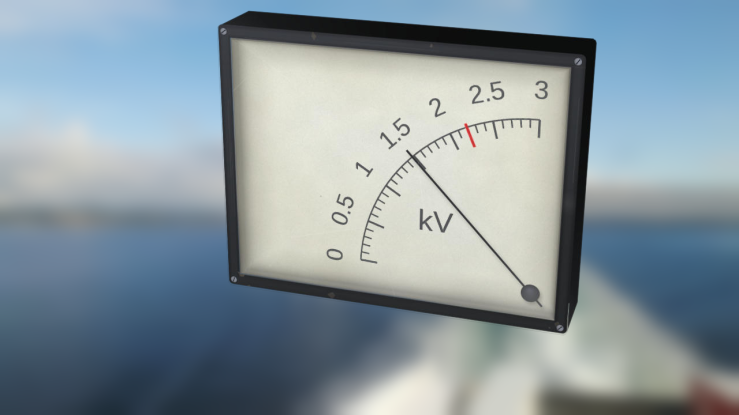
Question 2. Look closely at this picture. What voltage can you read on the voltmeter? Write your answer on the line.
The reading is 1.5 kV
